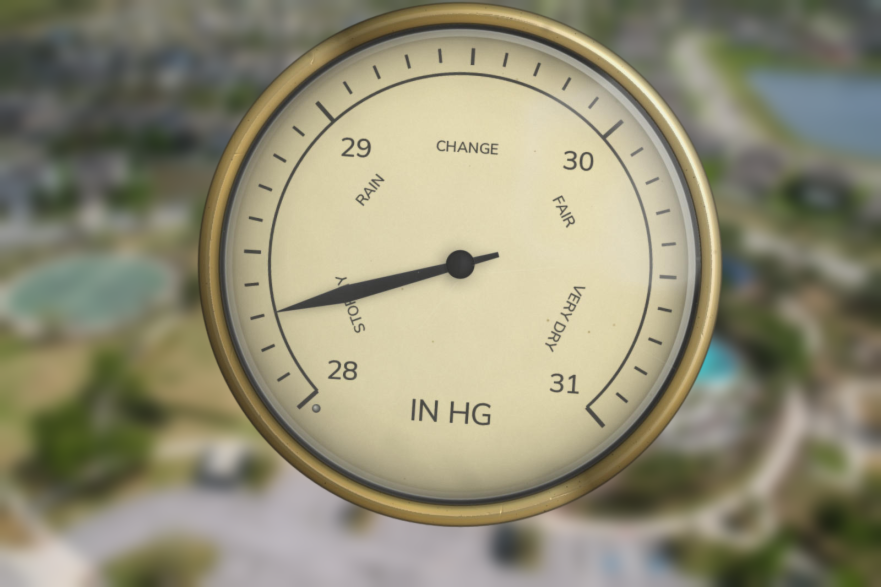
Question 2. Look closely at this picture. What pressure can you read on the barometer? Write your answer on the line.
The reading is 28.3 inHg
